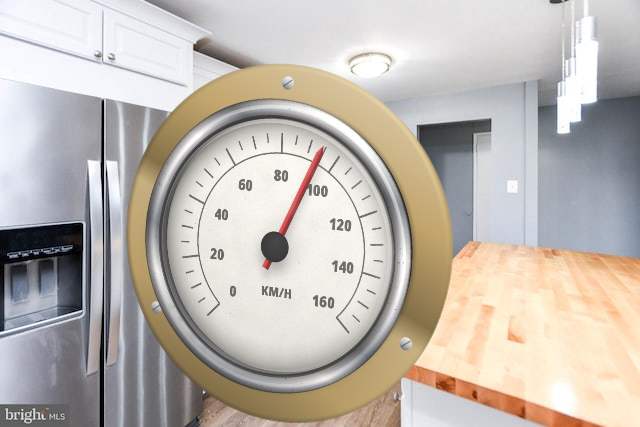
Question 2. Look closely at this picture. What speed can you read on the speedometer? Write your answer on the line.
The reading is 95 km/h
